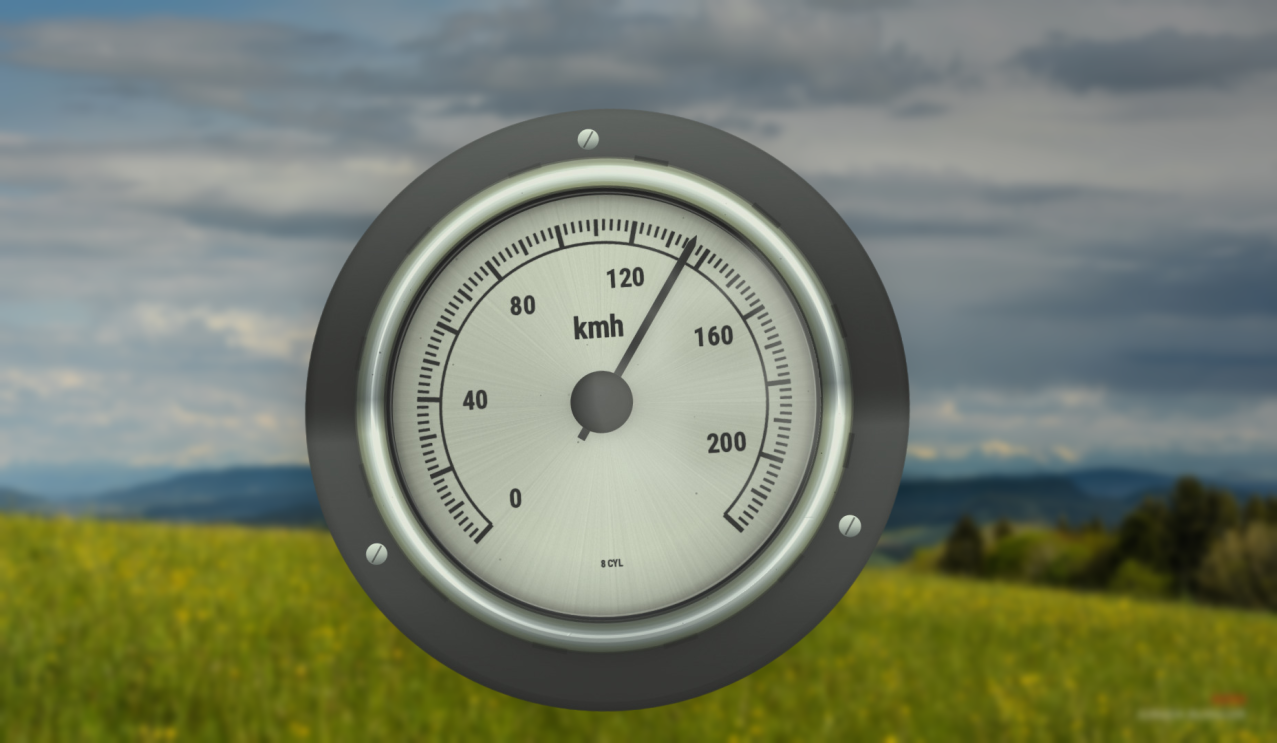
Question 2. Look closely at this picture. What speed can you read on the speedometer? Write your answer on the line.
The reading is 136 km/h
